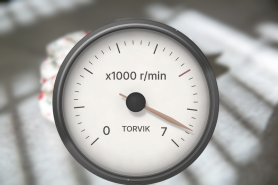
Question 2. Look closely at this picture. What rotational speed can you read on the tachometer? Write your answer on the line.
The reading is 6500 rpm
